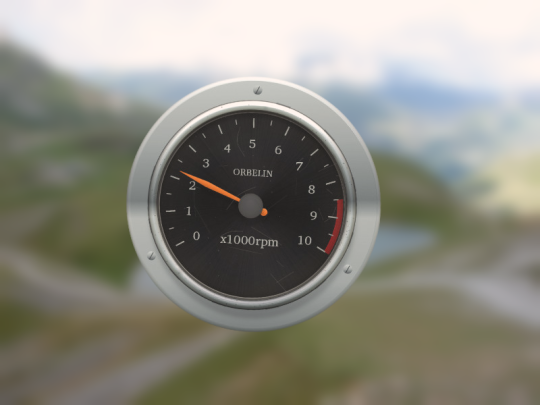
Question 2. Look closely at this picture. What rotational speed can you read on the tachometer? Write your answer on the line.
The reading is 2250 rpm
